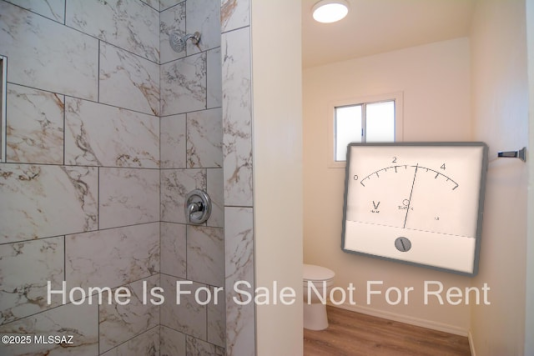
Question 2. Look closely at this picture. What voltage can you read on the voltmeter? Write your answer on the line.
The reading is 3 V
